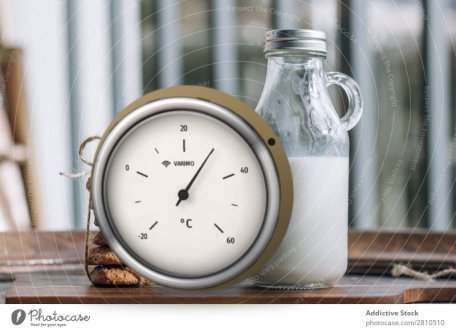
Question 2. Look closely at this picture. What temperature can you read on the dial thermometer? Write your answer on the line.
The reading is 30 °C
